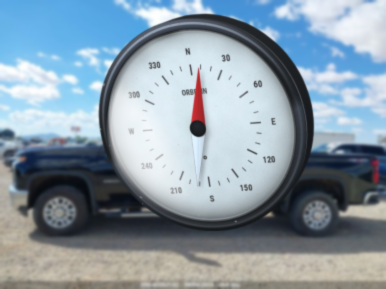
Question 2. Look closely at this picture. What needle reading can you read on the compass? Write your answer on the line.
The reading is 10 °
